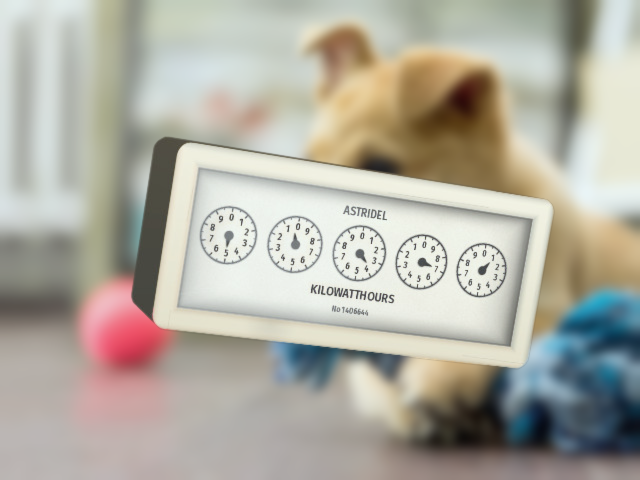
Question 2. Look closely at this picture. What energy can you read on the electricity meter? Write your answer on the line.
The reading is 50371 kWh
